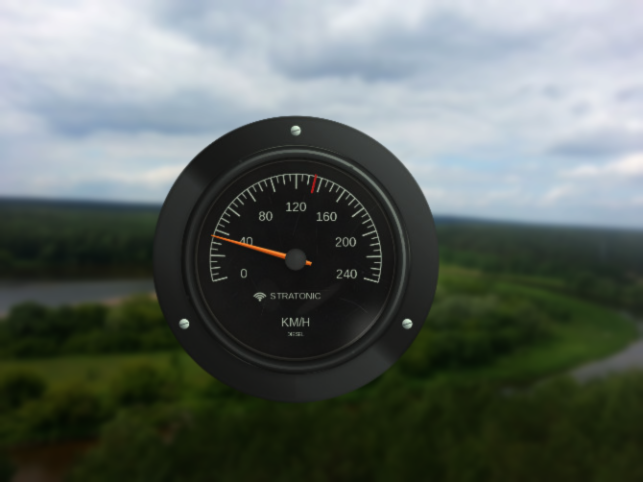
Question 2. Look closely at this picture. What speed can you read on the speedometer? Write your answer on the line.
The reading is 35 km/h
